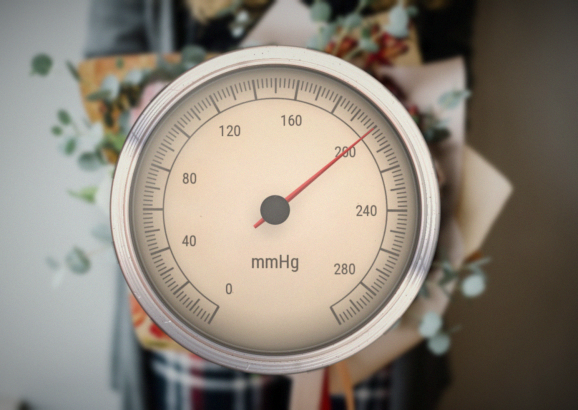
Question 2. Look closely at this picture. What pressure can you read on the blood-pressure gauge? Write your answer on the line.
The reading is 200 mmHg
